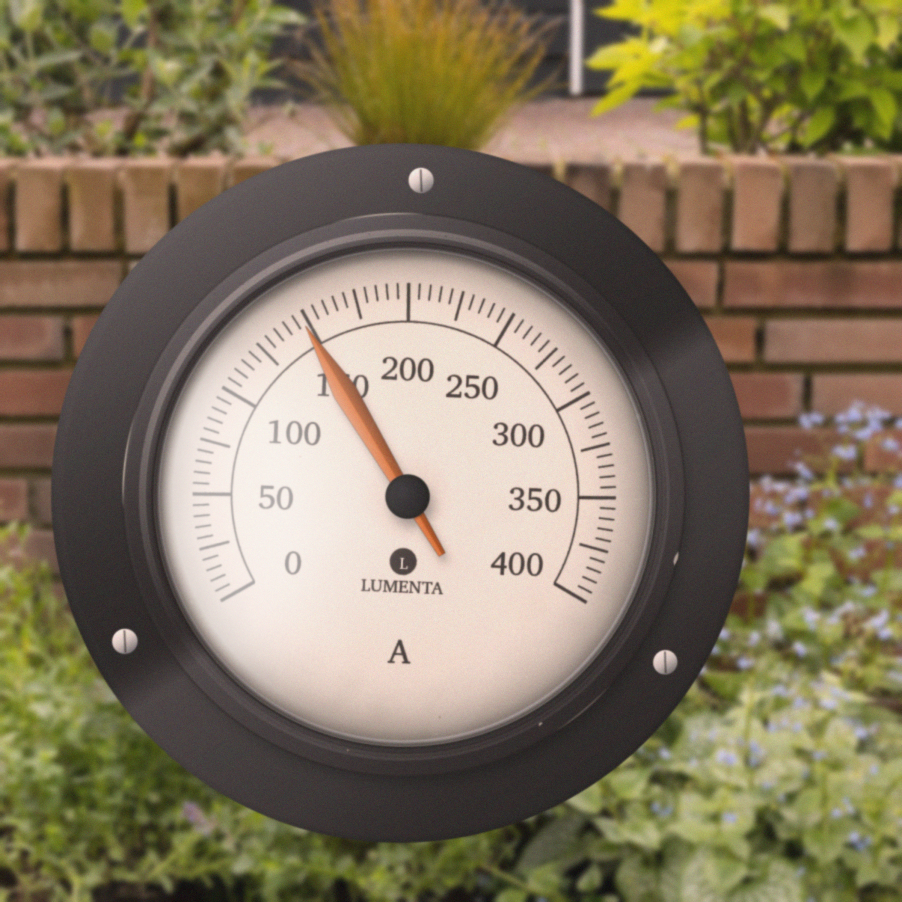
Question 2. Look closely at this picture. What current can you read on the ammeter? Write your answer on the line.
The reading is 147.5 A
